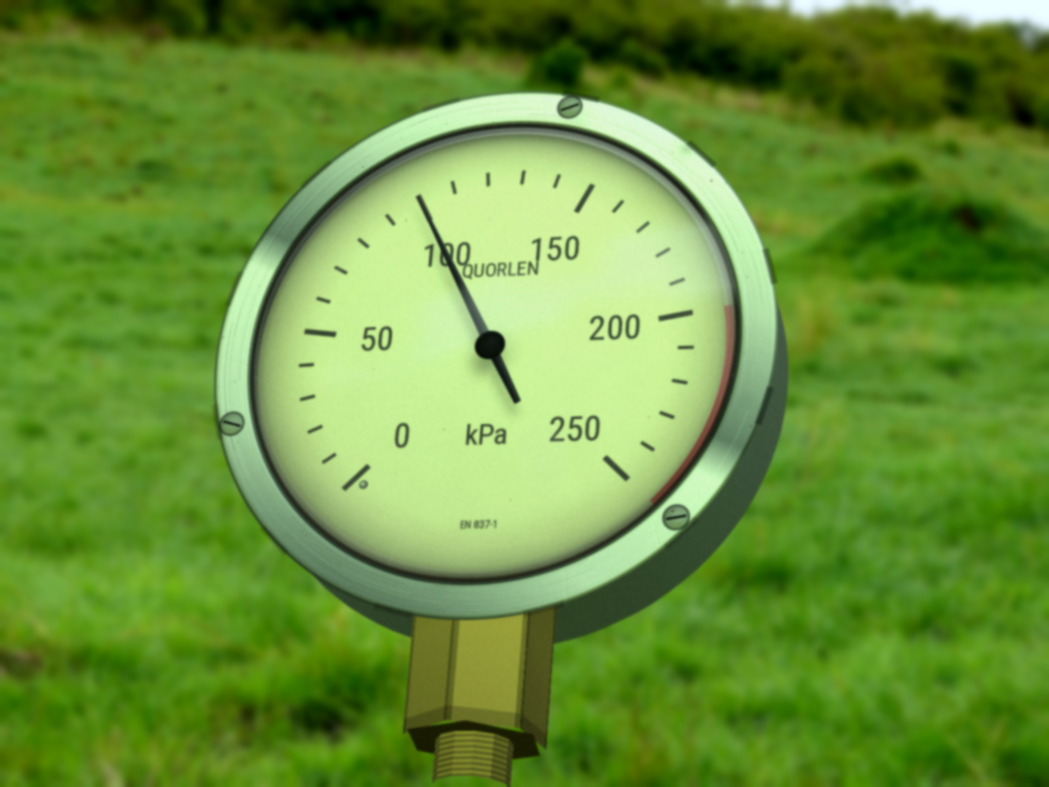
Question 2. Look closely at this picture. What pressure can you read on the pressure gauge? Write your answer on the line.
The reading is 100 kPa
